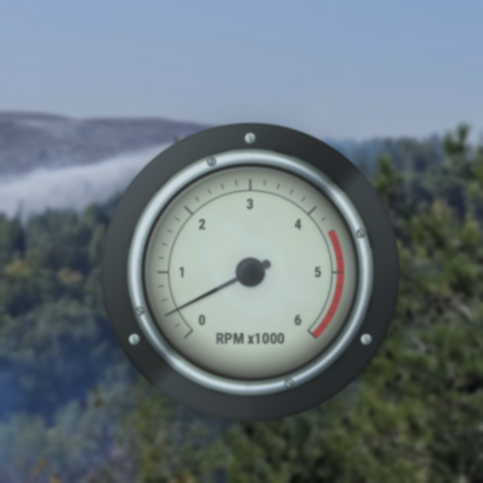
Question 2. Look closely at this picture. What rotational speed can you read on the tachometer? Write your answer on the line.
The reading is 400 rpm
